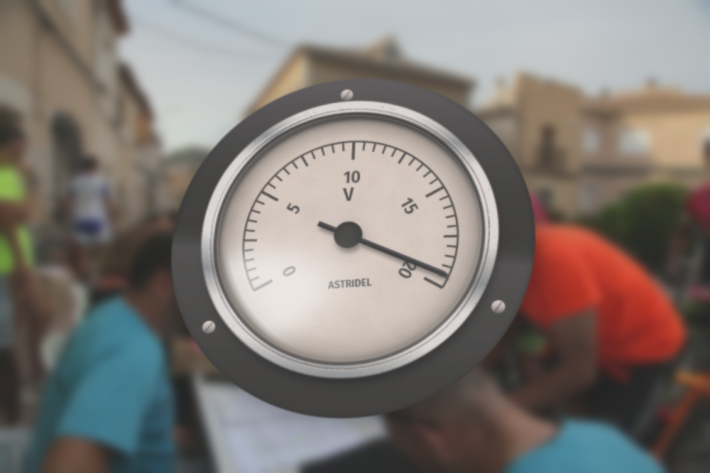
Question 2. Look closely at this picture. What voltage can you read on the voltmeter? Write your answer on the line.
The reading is 19.5 V
